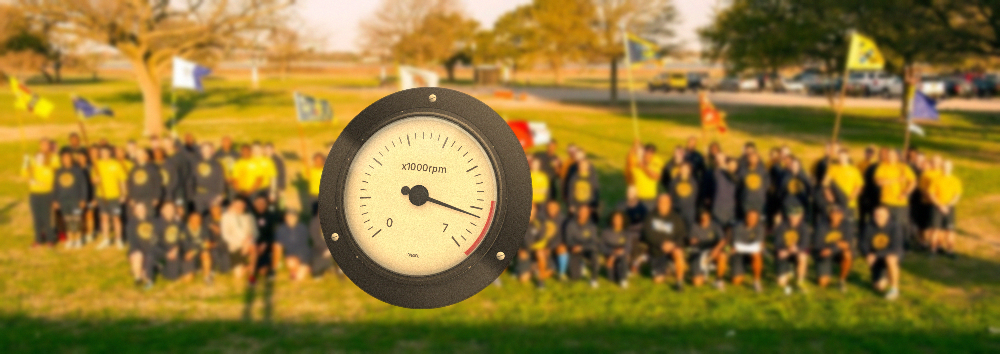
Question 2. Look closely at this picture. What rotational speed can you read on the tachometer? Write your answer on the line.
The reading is 6200 rpm
